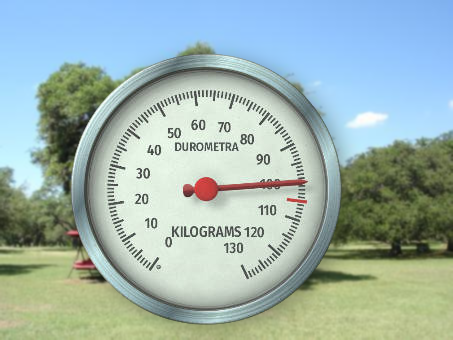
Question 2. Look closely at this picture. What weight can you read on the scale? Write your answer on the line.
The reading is 100 kg
